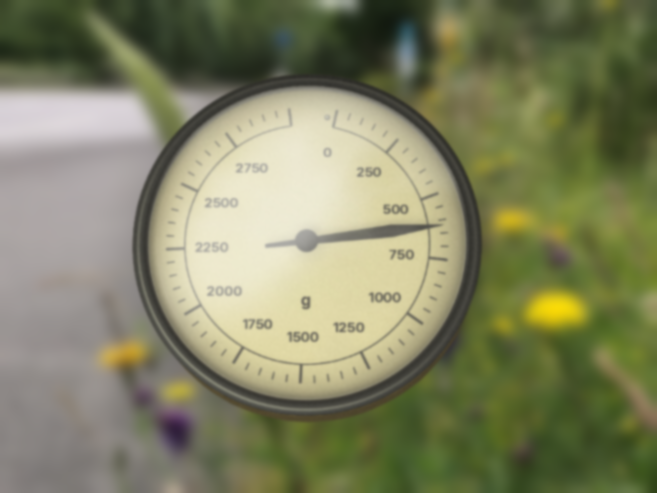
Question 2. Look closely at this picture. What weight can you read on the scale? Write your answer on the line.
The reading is 625 g
